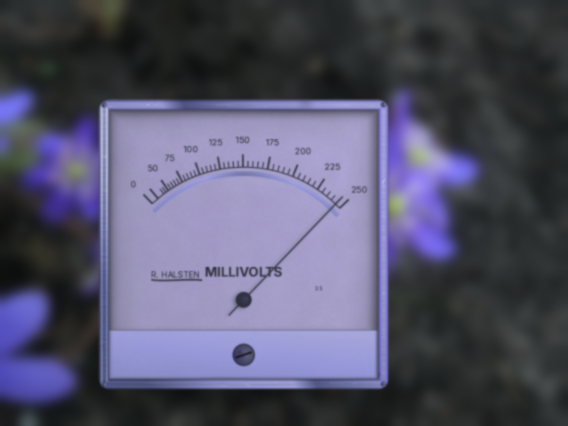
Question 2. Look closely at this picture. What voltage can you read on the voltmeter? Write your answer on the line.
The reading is 245 mV
